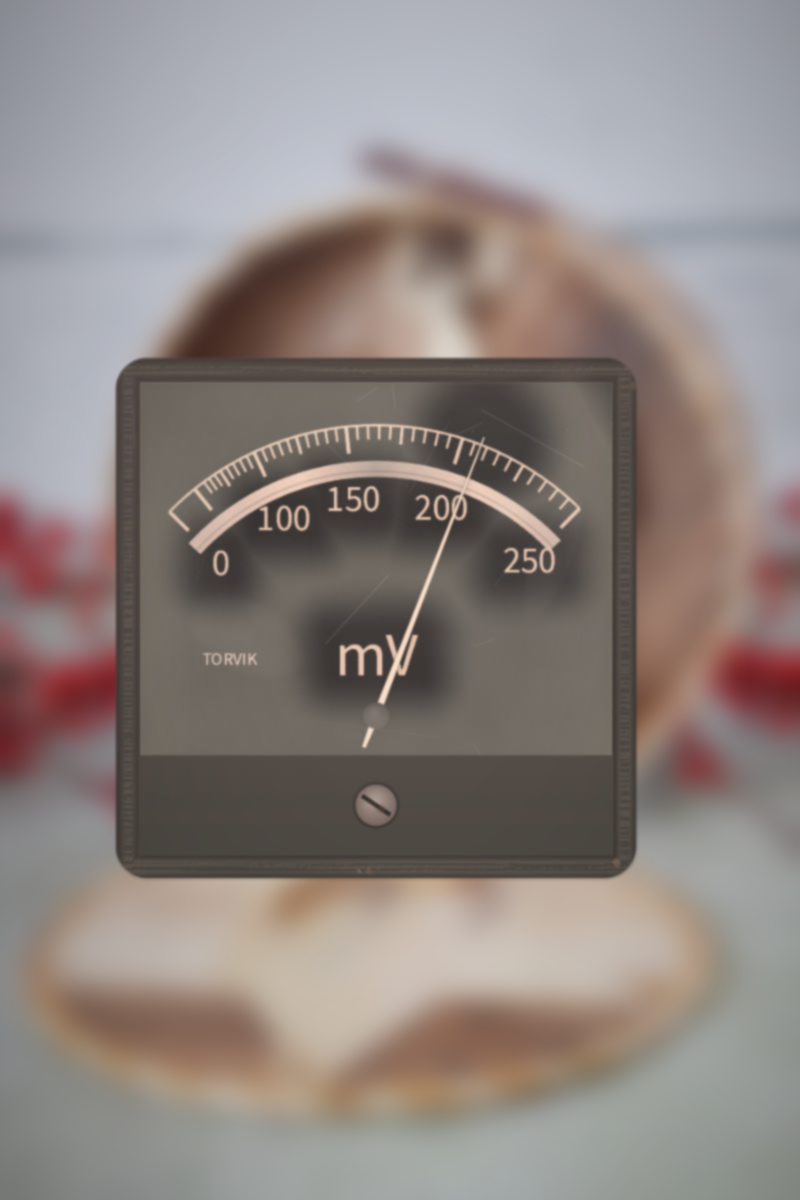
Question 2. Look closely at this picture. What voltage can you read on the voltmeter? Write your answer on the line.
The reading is 207.5 mV
